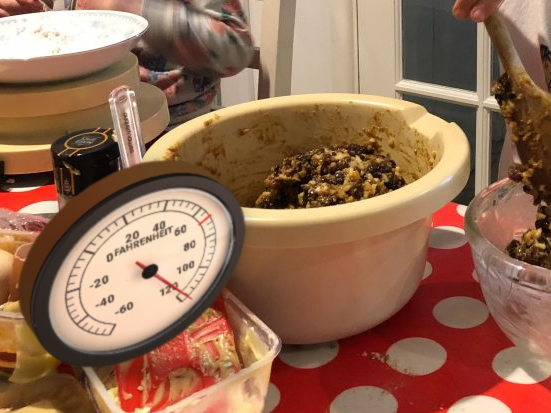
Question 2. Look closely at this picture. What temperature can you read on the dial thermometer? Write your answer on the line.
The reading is 116 °F
